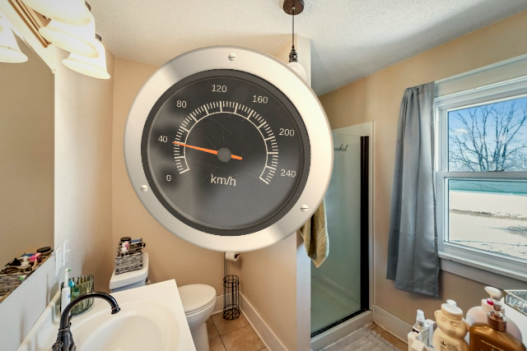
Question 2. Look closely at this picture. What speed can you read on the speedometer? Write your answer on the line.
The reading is 40 km/h
